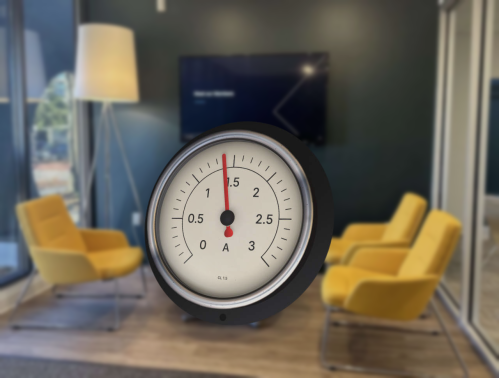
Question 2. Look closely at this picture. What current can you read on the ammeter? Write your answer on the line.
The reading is 1.4 A
